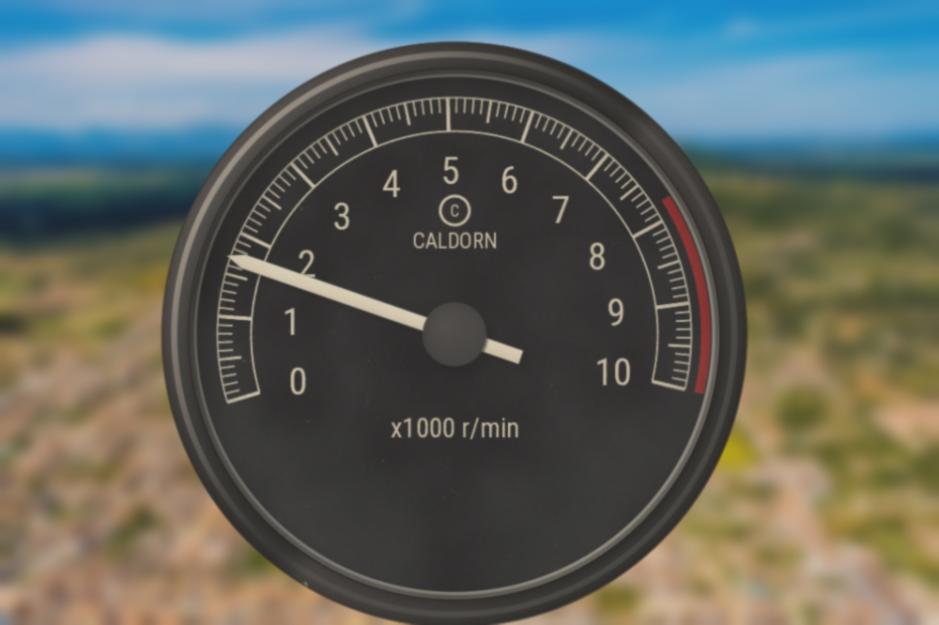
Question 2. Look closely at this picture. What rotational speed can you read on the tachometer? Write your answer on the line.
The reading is 1700 rpm
